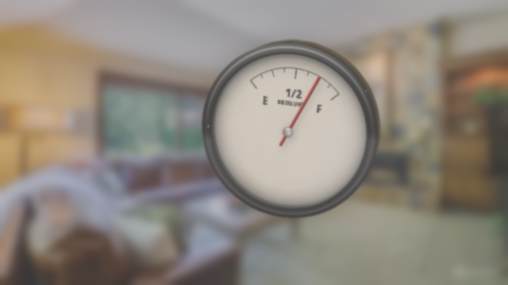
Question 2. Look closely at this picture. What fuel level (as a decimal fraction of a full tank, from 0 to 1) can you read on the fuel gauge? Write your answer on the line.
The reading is 0.75
